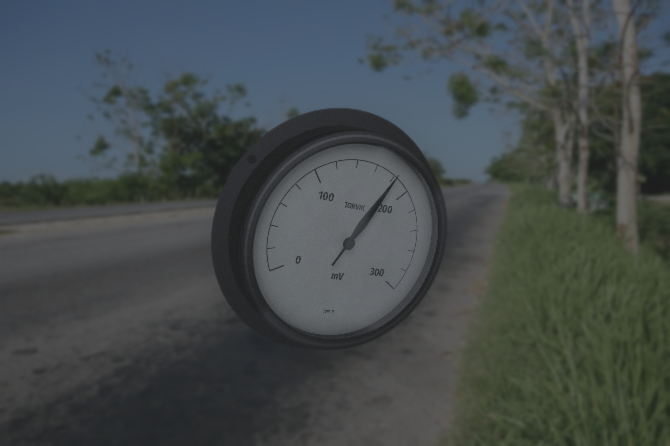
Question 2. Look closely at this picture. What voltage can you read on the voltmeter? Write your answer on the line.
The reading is 180 mV
